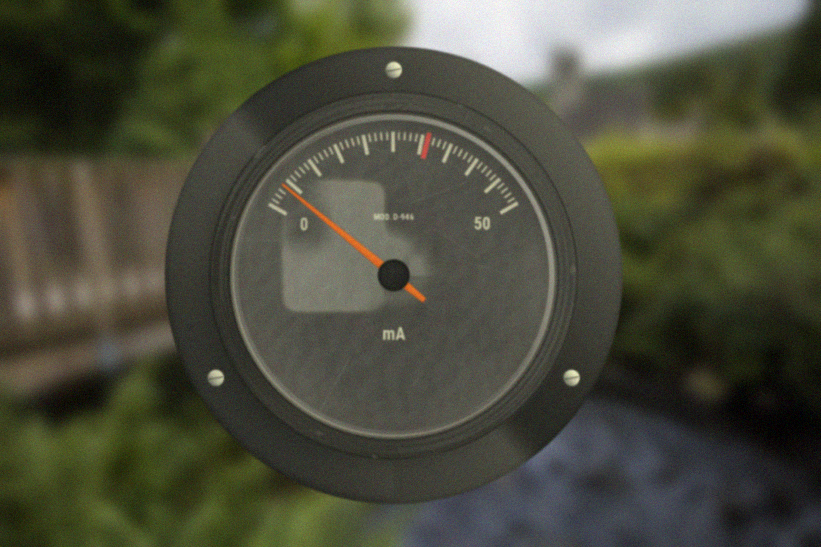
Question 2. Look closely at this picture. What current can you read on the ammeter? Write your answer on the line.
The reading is 4 mA
